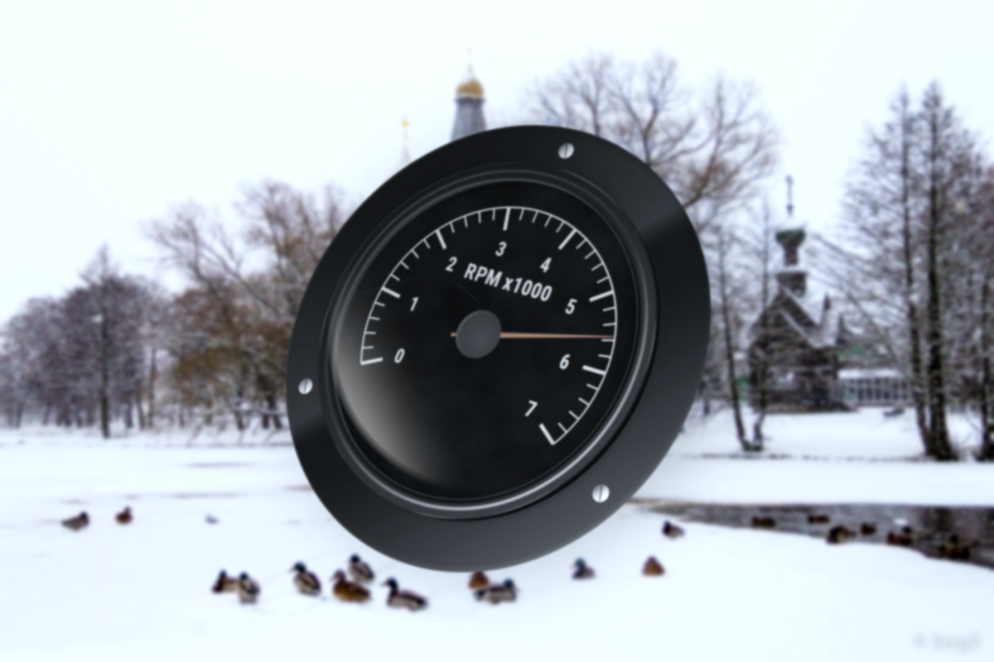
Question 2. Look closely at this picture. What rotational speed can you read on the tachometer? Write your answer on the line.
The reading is 5600 rpm
